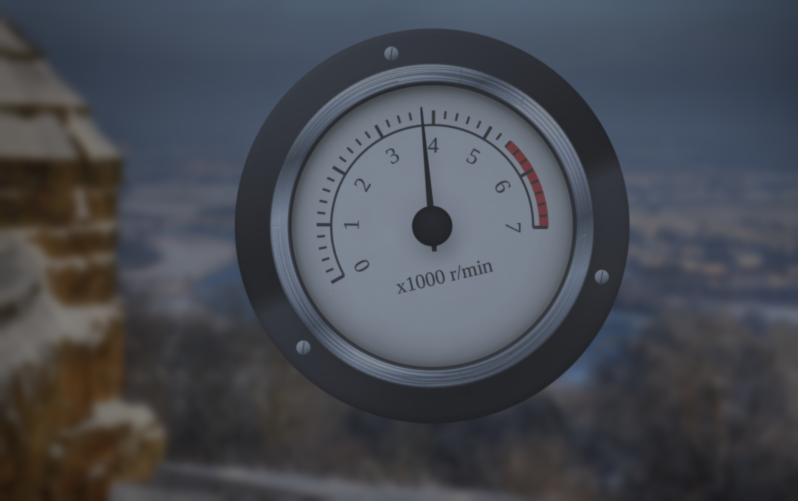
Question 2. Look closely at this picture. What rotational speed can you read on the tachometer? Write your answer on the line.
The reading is 3800 rpm
